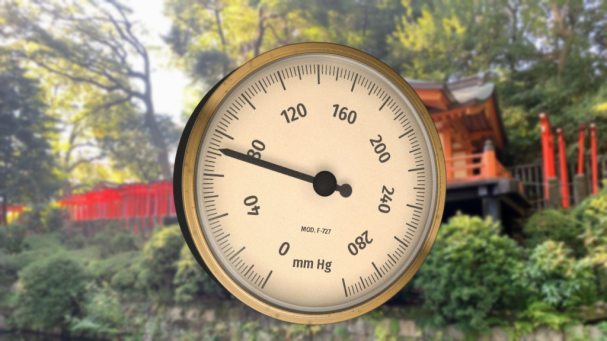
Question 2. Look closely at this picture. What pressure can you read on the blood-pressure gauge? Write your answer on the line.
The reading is 72 mmHg
